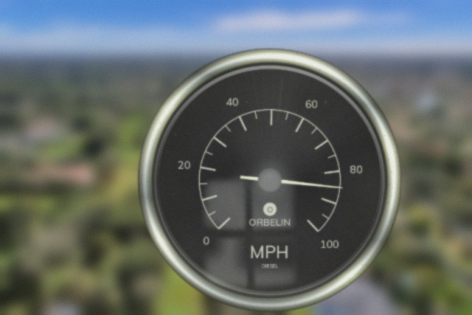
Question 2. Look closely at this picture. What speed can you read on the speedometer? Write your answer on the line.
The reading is 85 mph
